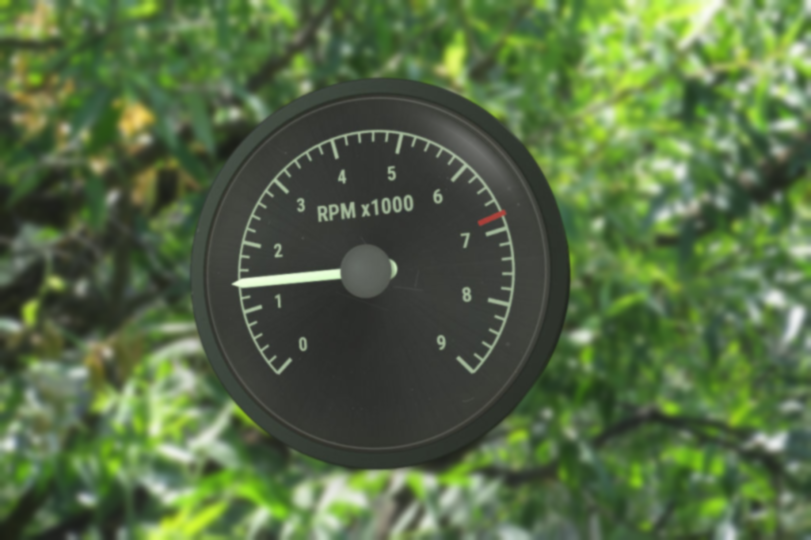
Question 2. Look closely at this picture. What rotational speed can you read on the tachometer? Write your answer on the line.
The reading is 1400 rpm
